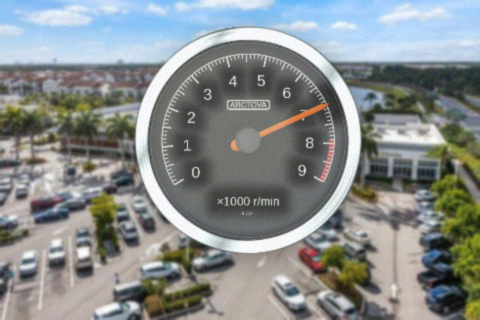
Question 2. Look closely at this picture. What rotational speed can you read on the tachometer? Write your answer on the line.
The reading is 7000 rpm
